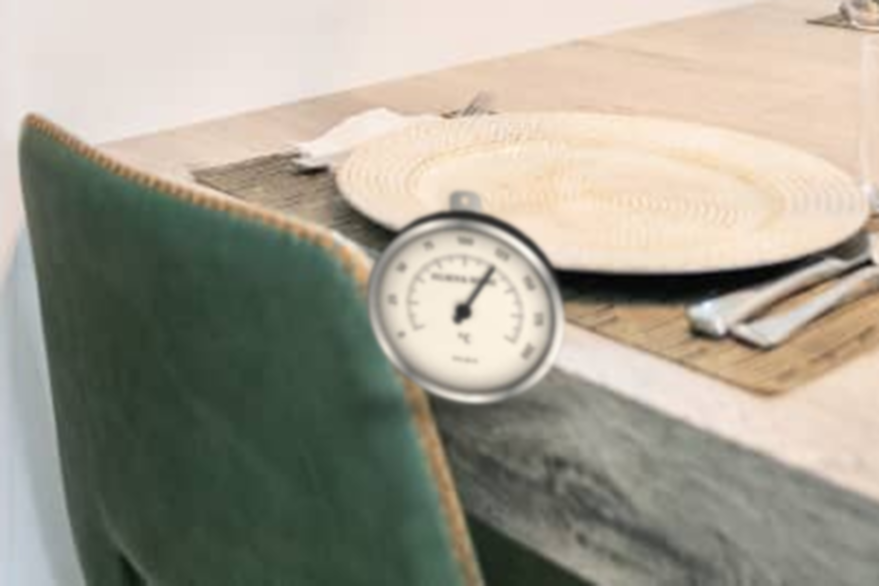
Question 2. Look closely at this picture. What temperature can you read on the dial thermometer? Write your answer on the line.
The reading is 125 °C
